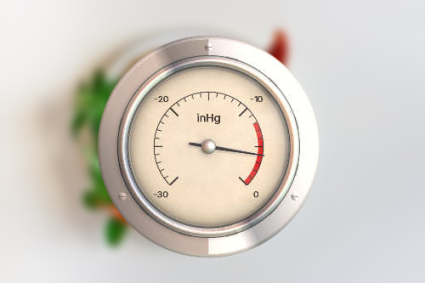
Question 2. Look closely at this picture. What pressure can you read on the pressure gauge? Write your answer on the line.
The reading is -4 inHg
